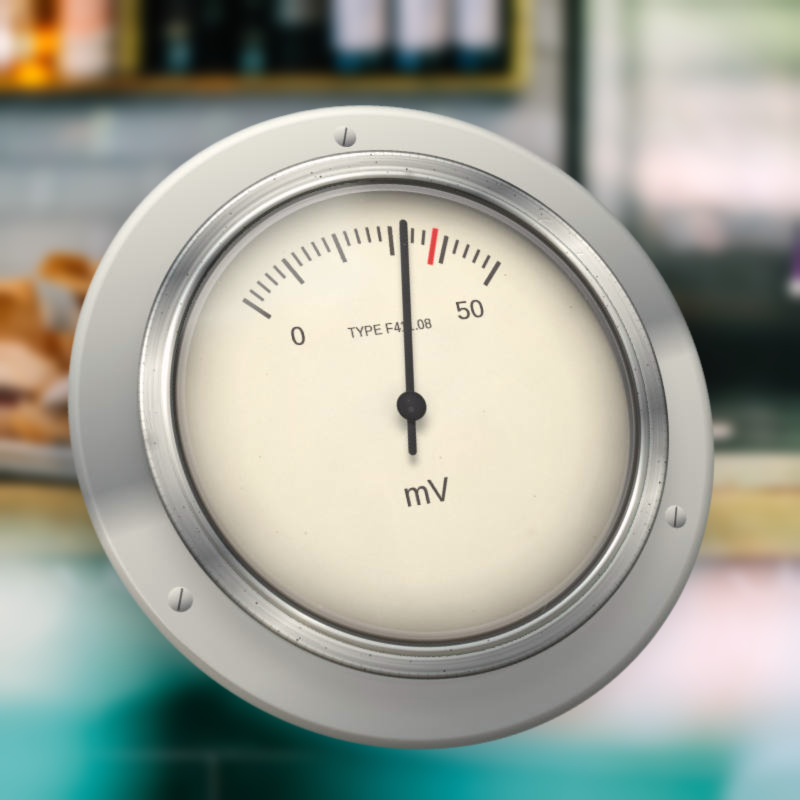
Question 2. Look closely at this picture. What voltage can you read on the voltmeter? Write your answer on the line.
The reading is 32 mV
